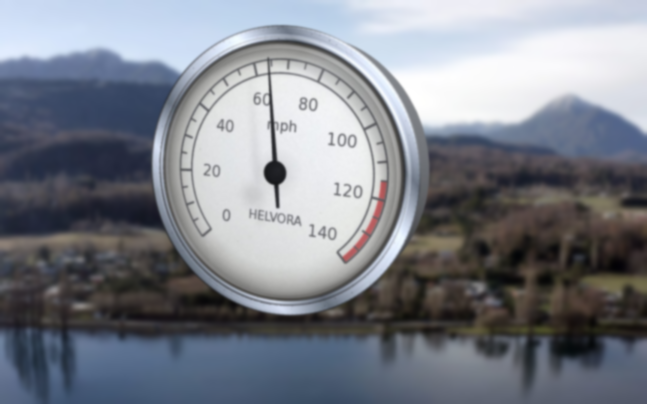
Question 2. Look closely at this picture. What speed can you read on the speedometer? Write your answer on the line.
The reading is 65 mph
